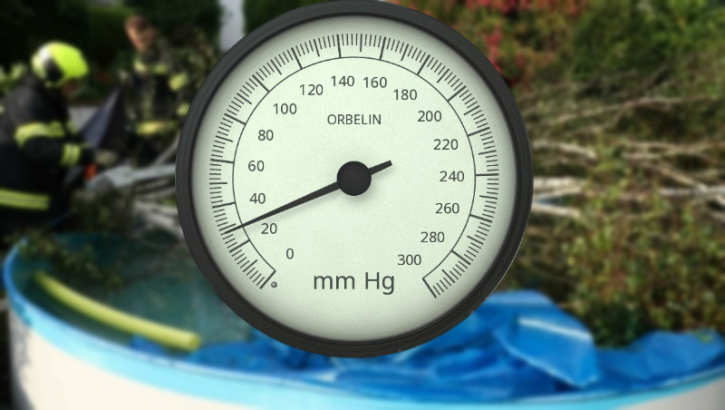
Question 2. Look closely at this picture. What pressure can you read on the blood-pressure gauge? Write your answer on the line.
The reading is 28 mmHg
